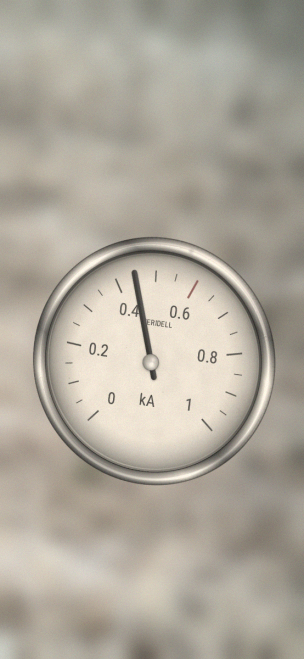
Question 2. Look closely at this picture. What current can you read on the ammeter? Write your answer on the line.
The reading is 0.45 kA
